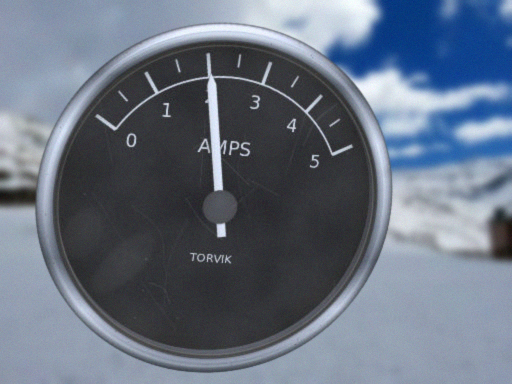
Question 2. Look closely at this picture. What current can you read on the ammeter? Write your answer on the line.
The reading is 2 A
